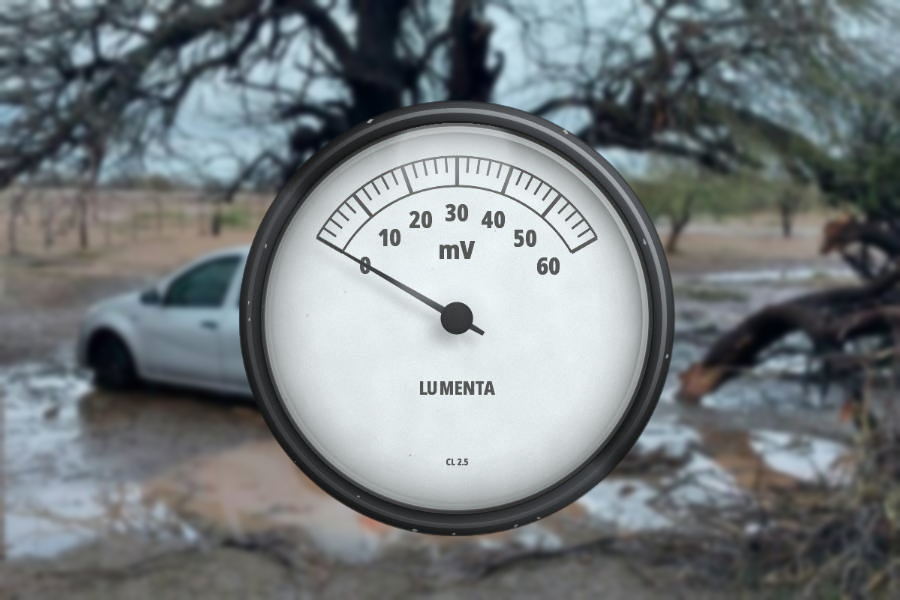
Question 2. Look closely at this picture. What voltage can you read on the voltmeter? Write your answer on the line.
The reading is 0 mV
